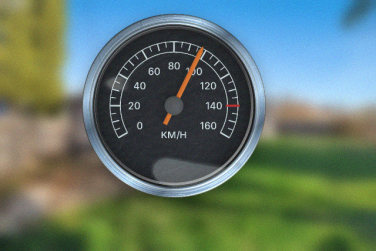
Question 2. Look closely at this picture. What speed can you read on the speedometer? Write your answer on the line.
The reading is 97.5 km/h
